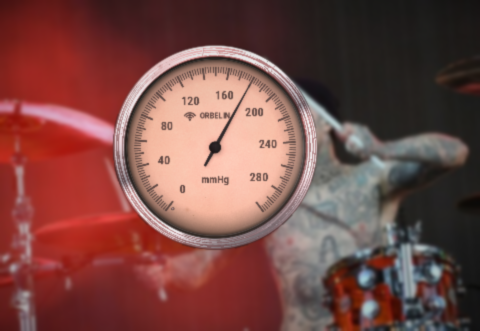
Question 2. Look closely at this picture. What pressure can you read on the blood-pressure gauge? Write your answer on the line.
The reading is 180 mmHg
